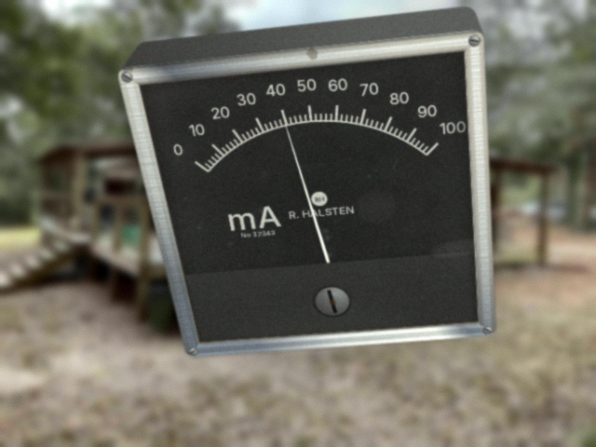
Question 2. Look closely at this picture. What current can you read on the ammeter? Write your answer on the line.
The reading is 40 mA
